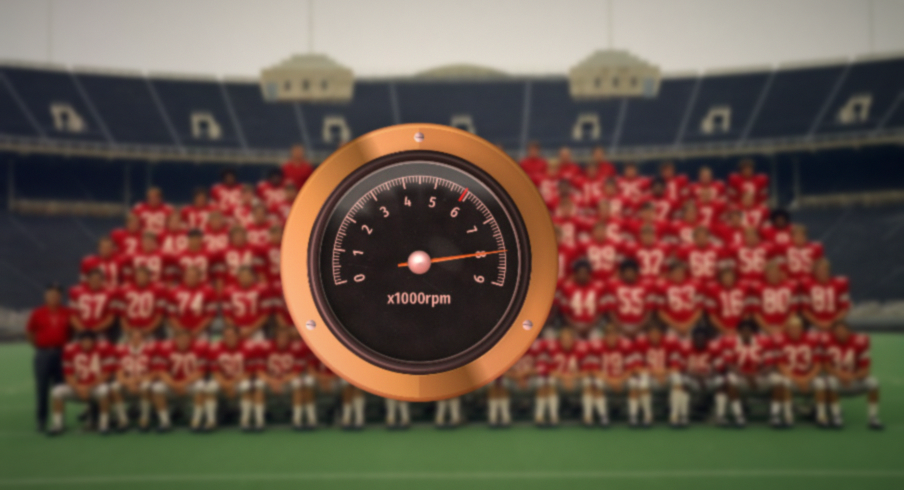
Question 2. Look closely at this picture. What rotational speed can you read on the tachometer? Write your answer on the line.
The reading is 8000 rpm
